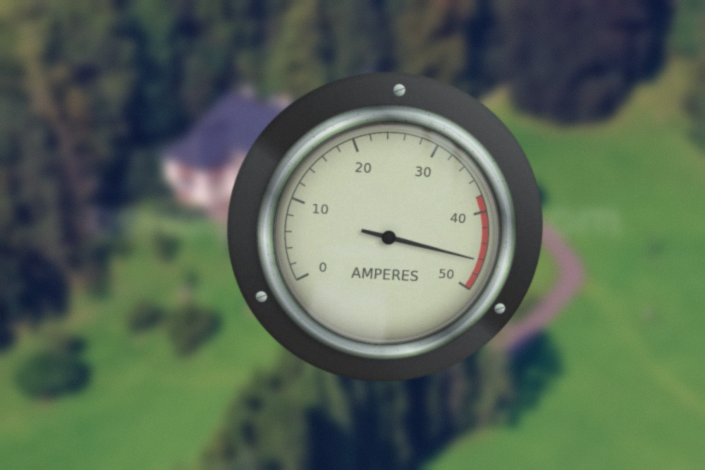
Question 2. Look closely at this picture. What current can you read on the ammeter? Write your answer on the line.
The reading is 46 A
